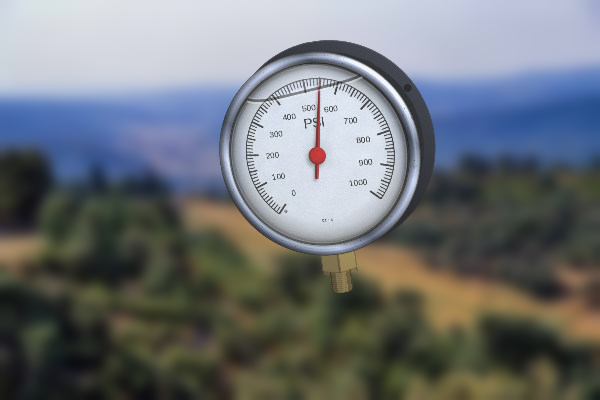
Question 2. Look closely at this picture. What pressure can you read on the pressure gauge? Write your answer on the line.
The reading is 550 psi
